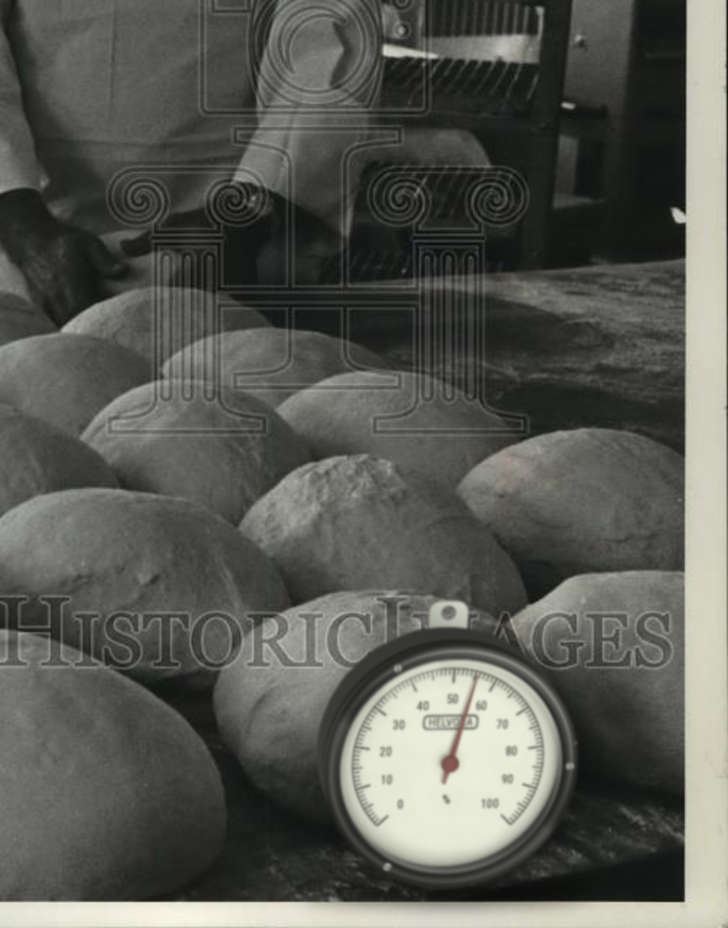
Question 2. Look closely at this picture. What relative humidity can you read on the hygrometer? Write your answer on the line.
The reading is 55 %
